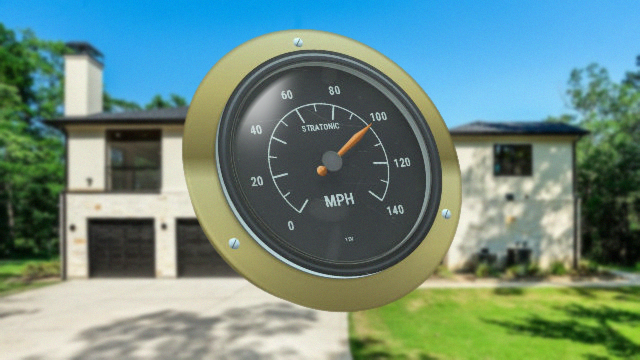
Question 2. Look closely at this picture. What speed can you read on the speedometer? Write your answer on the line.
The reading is 100 mph
